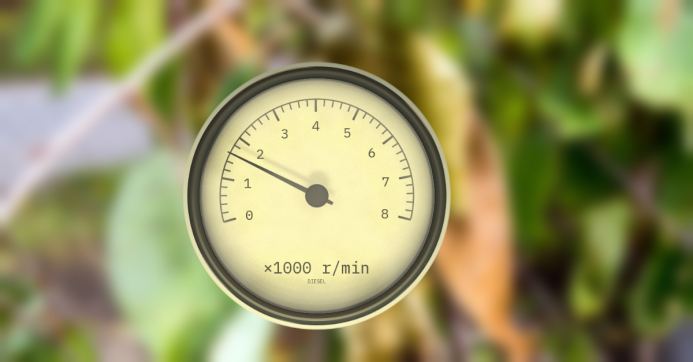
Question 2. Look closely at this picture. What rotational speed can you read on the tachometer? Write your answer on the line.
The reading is 1600 rpm
